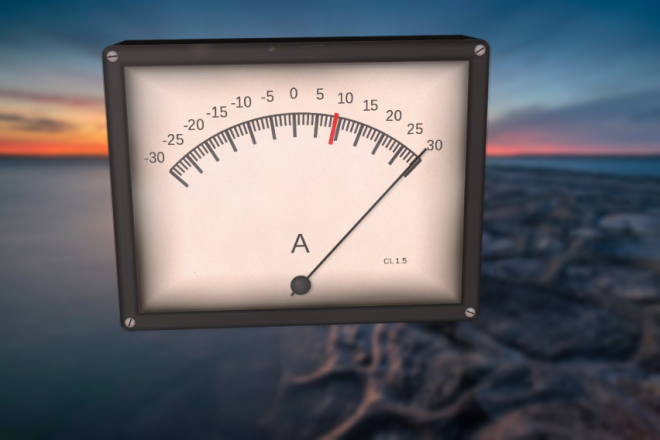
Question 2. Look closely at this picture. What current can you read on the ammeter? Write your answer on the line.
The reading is 29 A
